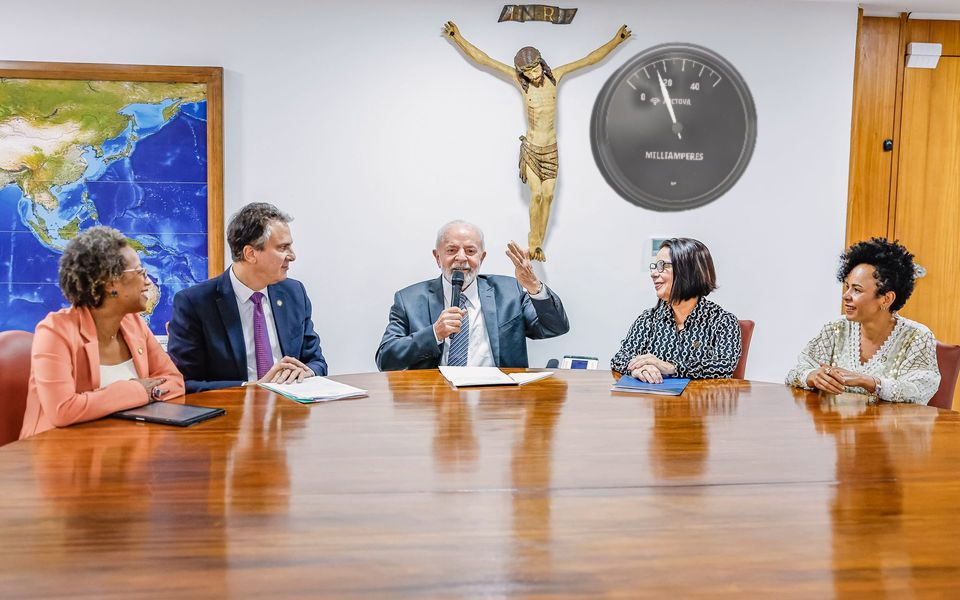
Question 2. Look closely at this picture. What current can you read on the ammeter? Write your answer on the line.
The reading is 15 mA
